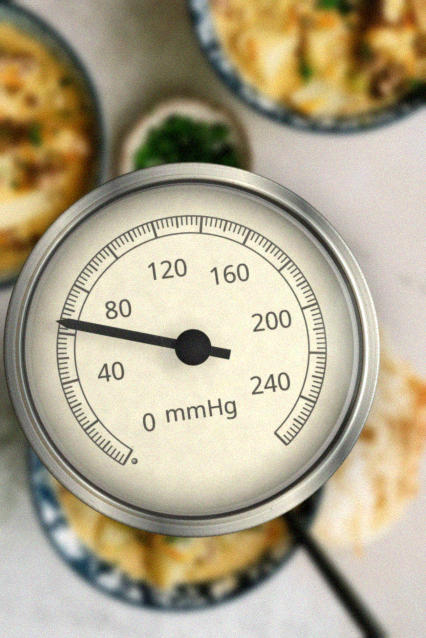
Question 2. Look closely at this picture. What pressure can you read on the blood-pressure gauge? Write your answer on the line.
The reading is 64 mmHg
